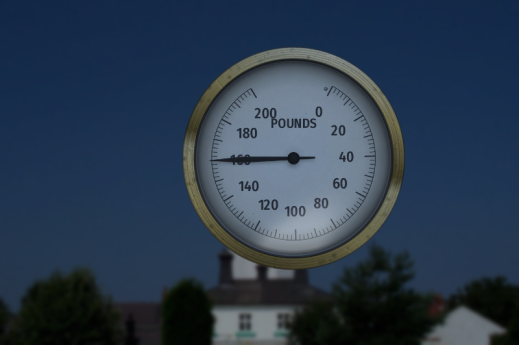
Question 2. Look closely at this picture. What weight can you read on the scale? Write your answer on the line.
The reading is 160 lb
